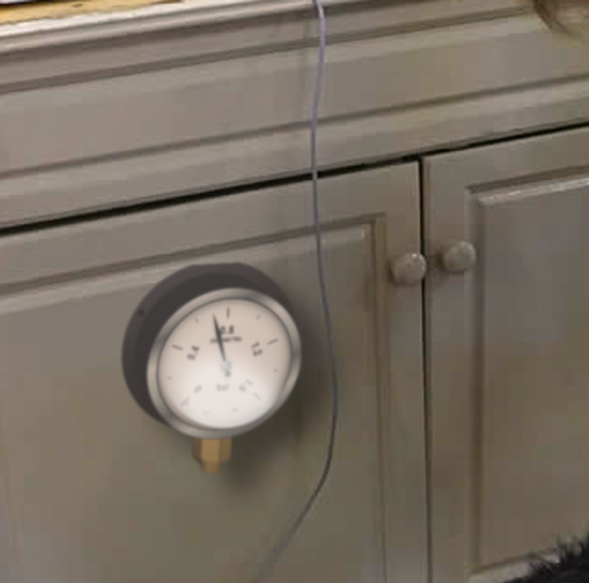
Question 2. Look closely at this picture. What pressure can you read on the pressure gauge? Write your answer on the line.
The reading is 0.7 bar
